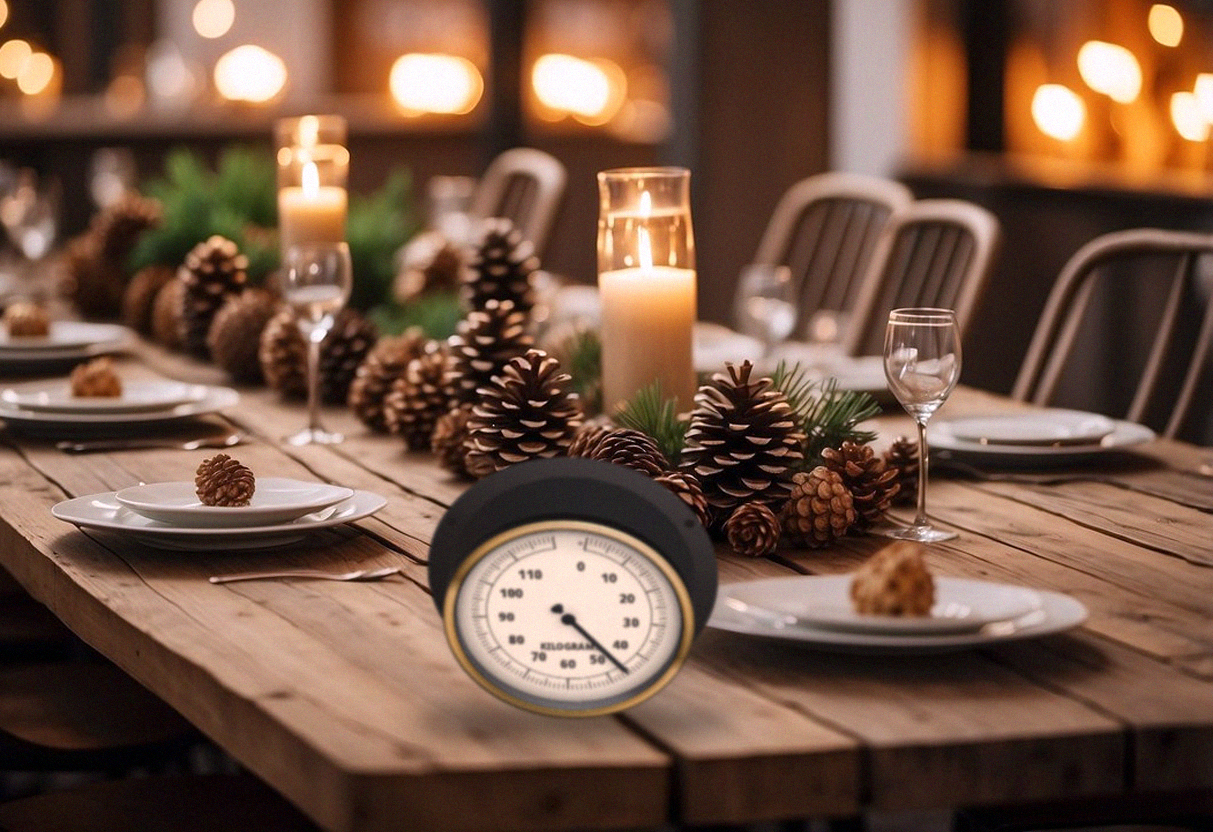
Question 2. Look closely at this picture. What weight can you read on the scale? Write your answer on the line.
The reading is 45 kg
